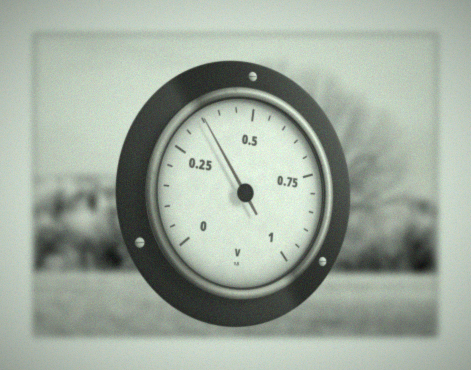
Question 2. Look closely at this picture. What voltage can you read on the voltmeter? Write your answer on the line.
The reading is 0.35 V
